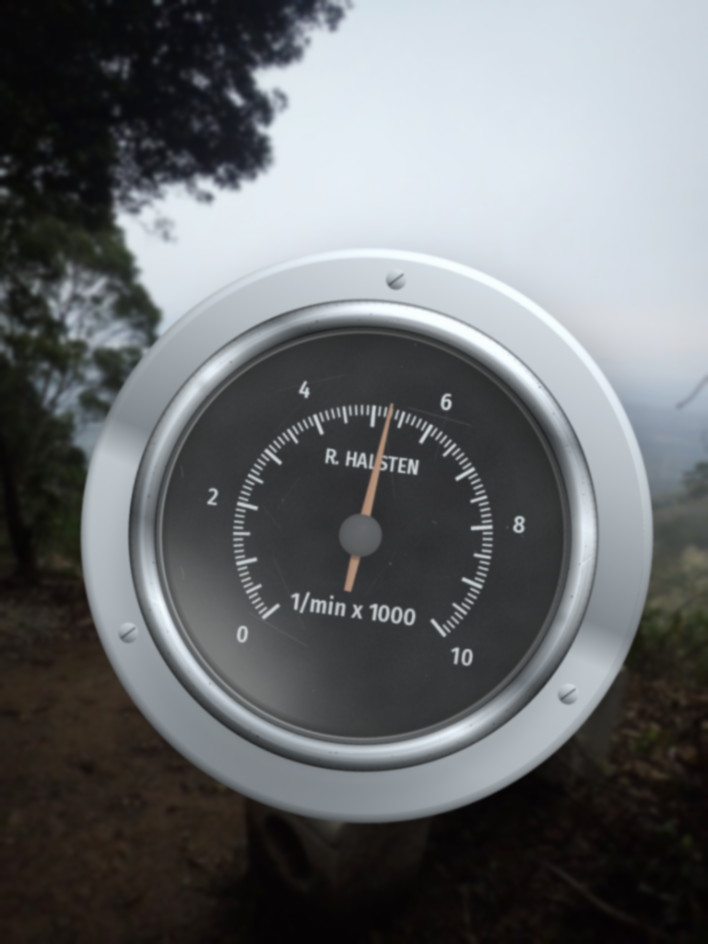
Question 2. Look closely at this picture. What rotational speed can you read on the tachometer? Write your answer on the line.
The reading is 5300 rpm
